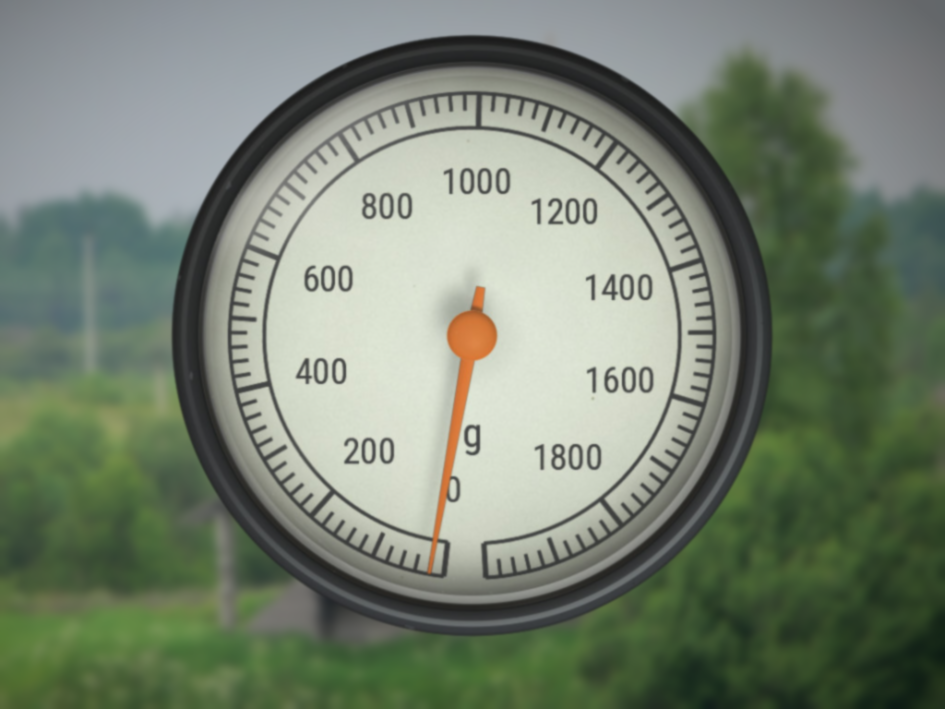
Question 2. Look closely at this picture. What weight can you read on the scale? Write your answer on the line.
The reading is 20 g
